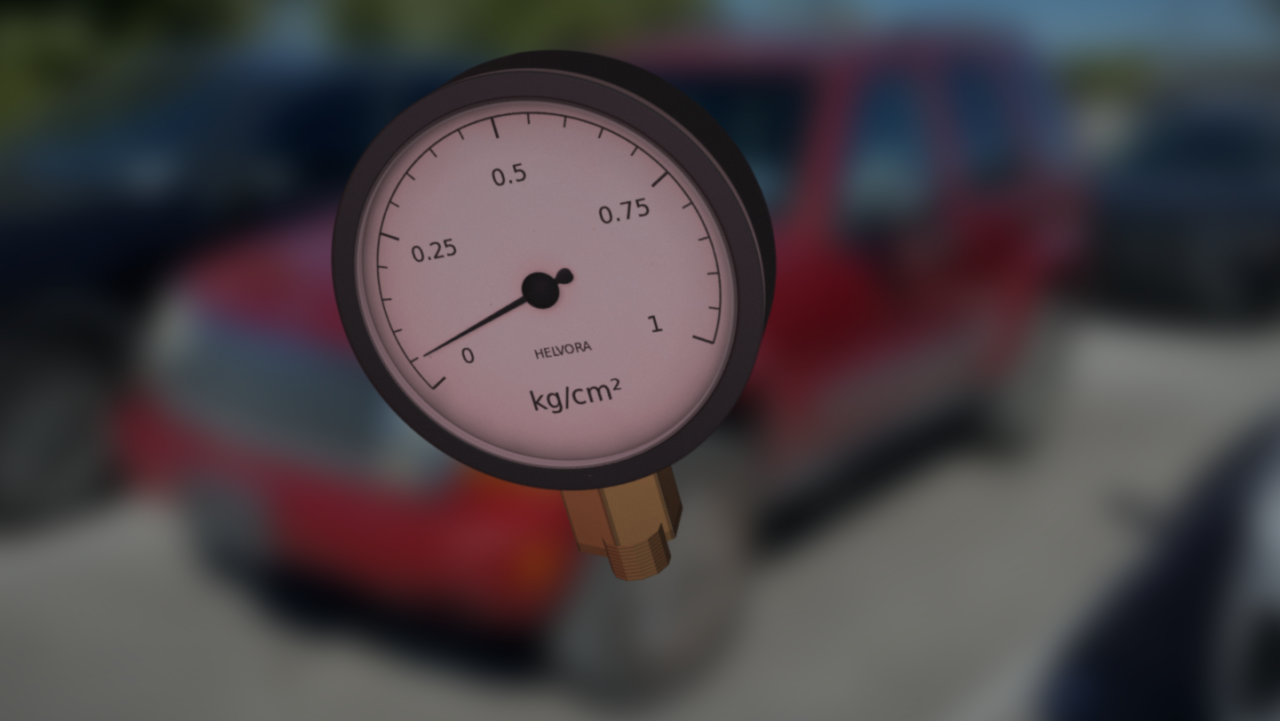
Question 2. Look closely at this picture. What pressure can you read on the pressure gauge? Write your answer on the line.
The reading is 0.05 kg/cm²
